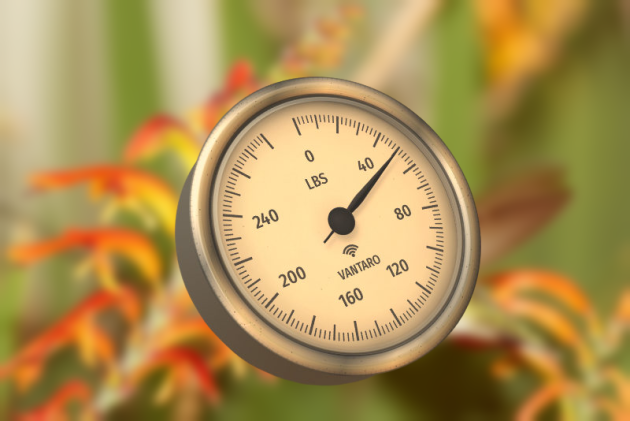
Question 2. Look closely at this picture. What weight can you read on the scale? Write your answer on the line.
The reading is 50 lb
